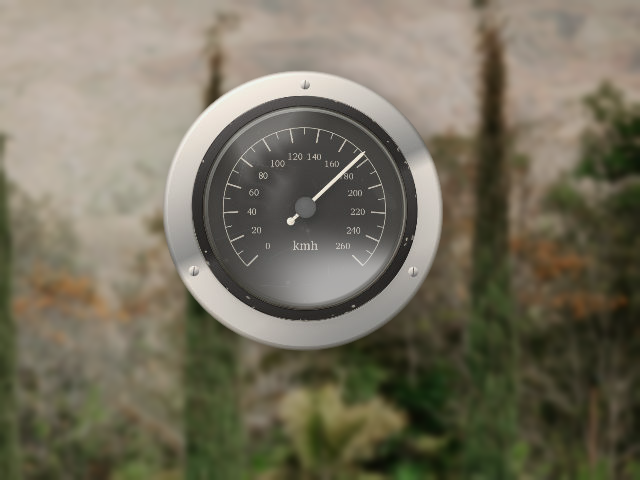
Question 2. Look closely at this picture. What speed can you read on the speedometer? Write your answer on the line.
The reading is 175 km/h
